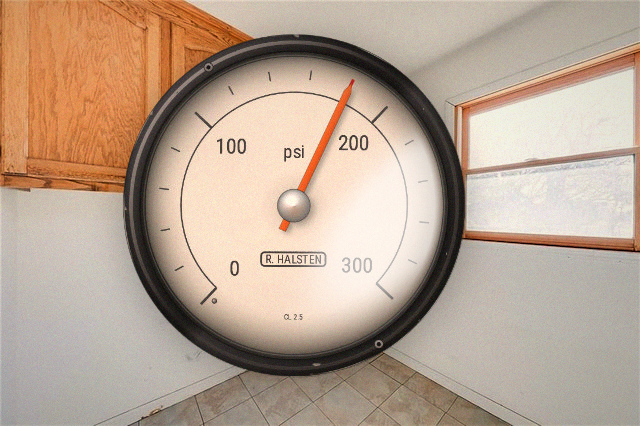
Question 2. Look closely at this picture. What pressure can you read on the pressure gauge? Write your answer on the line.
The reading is 180 psi
